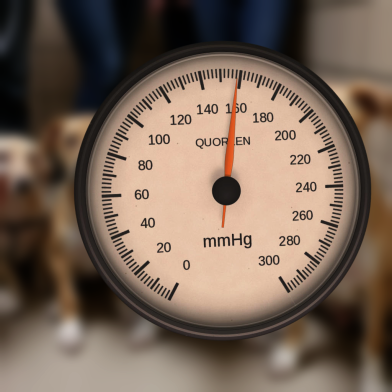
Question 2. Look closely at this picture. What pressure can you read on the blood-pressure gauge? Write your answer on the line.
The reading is 158 mmHg
